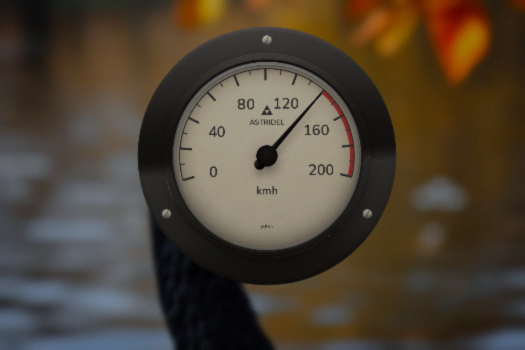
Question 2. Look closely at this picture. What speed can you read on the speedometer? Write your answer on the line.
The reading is 140 km/h
